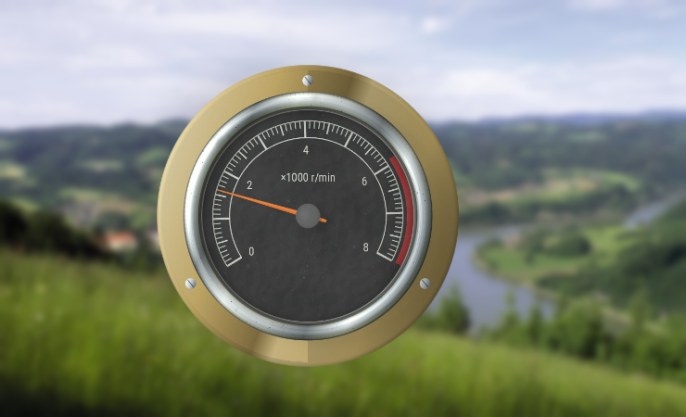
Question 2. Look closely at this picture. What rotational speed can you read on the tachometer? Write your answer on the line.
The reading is 1600 rpm
